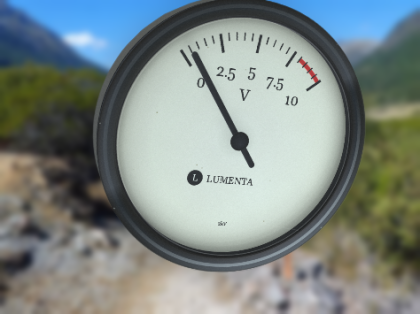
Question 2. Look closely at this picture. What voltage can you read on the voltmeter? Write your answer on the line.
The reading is 0.5 V
